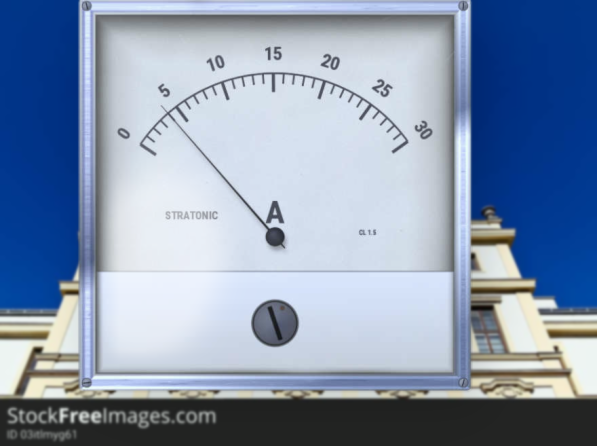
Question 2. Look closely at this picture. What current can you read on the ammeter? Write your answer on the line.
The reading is 4 A
